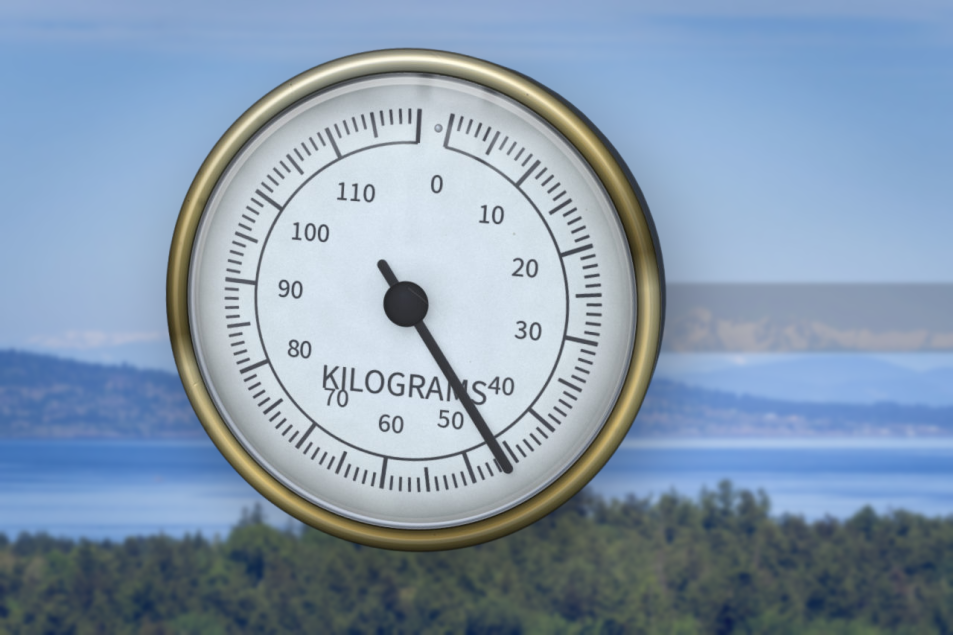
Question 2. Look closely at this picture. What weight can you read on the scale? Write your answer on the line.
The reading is 46 kg
